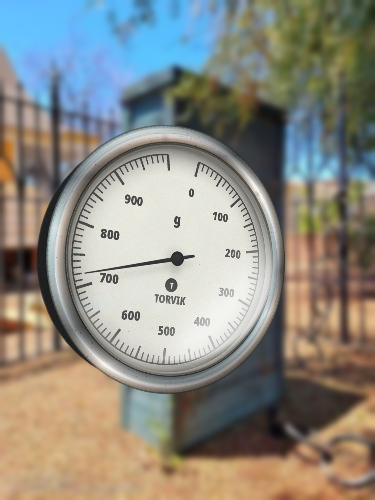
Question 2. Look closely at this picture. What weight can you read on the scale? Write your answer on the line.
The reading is 720 g
